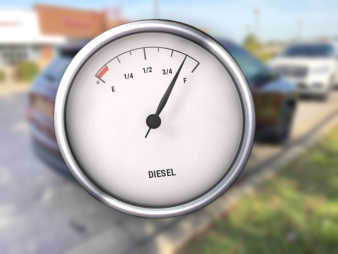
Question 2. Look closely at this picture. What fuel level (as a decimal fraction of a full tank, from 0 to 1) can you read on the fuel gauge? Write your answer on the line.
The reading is 0.875
